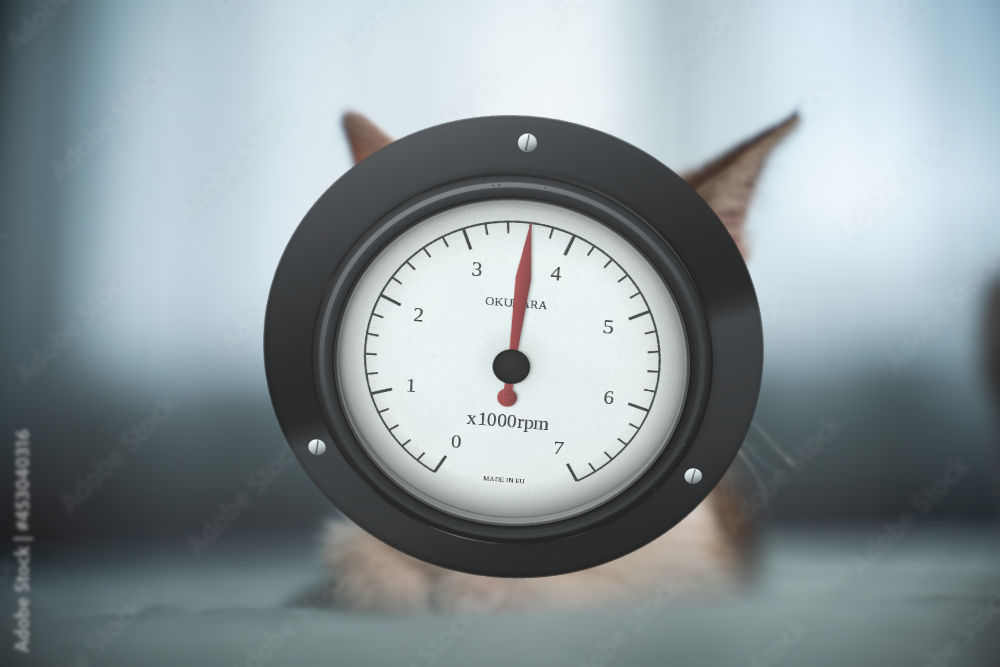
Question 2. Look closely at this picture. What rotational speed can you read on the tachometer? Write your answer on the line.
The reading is 3600 rpm
